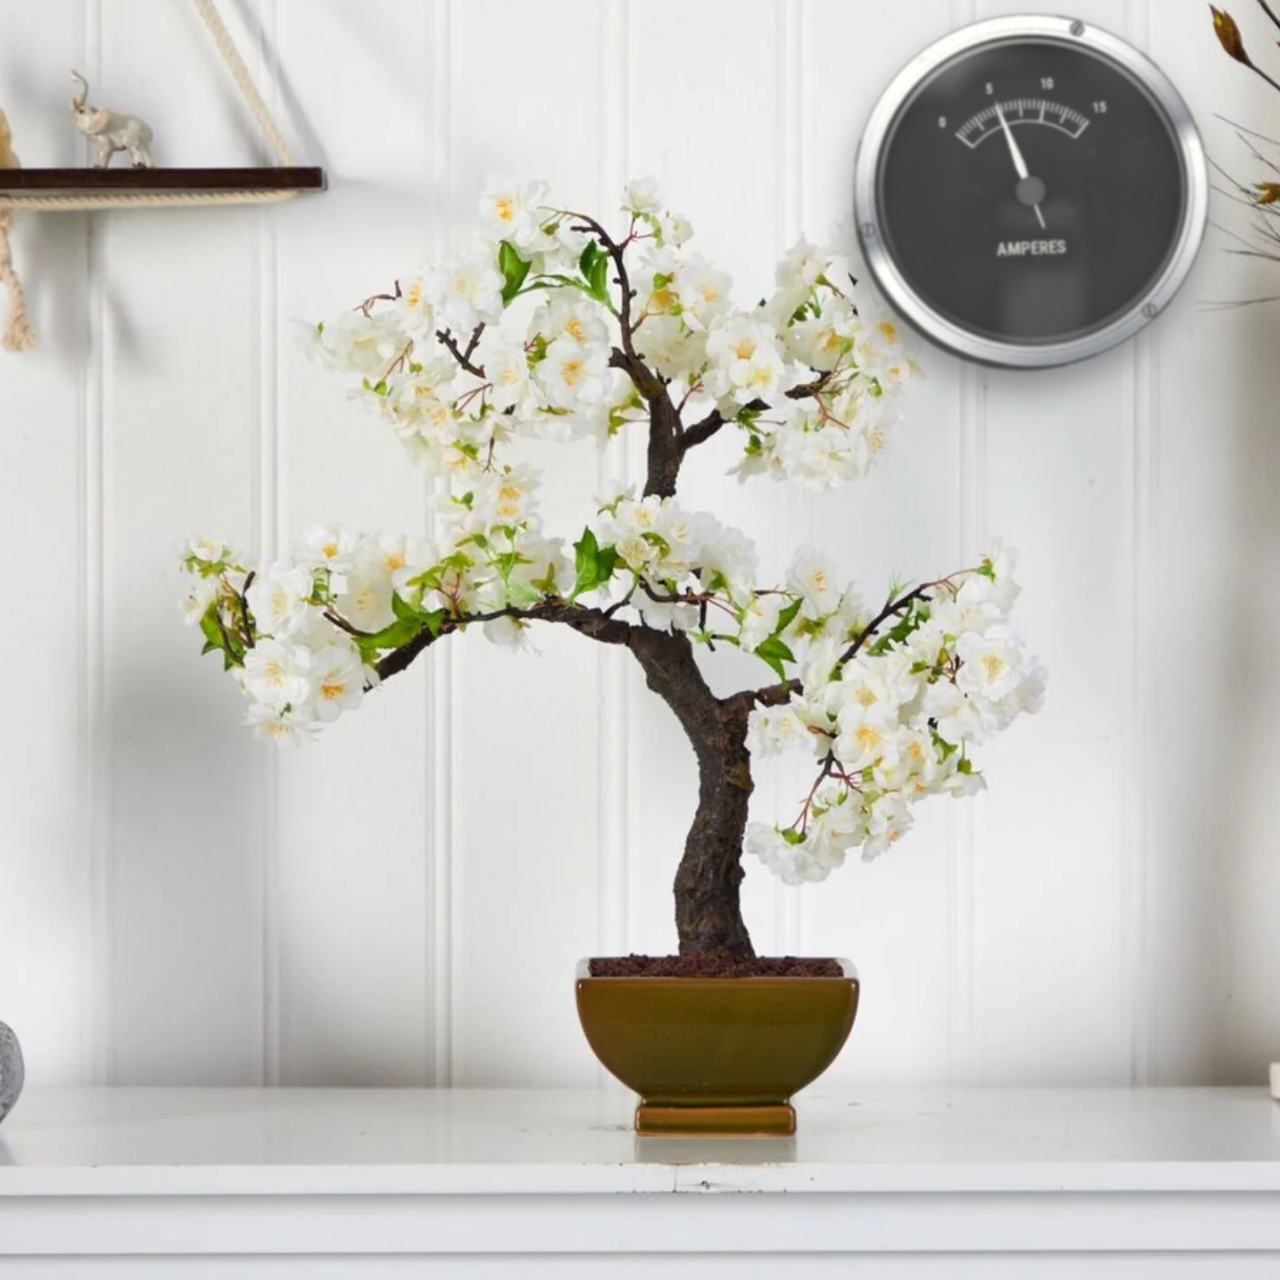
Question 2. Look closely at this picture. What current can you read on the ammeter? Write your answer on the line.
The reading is 5 A
